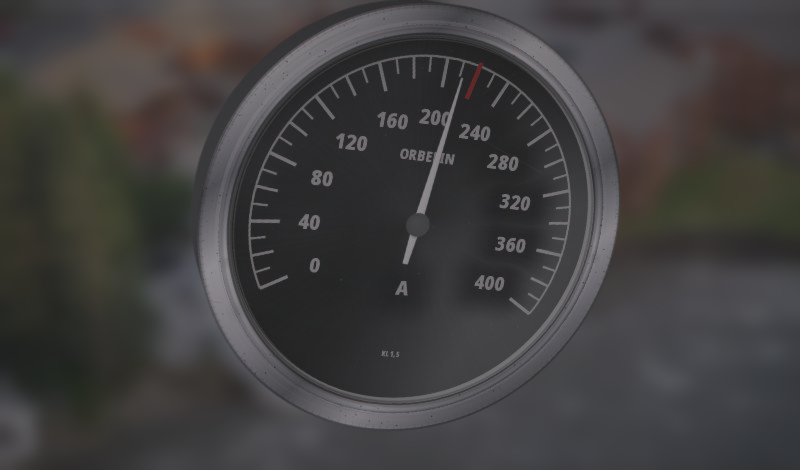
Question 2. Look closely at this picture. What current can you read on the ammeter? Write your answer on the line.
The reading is 210 A
